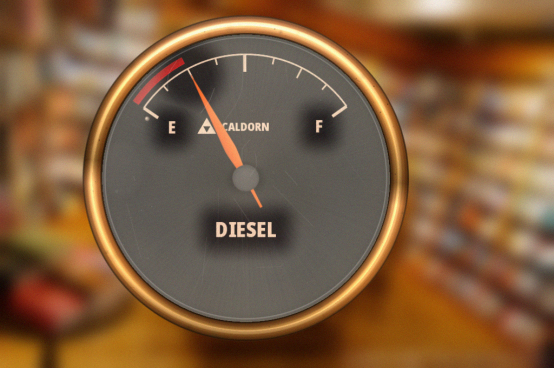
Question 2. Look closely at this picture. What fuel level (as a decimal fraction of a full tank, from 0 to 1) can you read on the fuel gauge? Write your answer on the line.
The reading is 0.25
